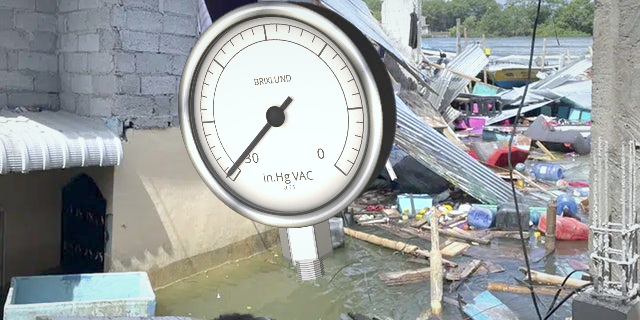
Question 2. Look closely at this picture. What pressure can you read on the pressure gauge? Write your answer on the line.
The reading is -29.5 inHg
